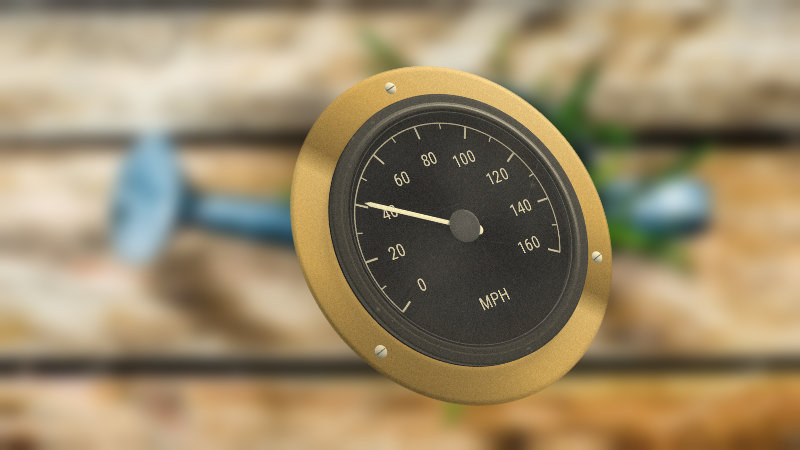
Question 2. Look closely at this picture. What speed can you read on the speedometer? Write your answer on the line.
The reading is 40 mph
